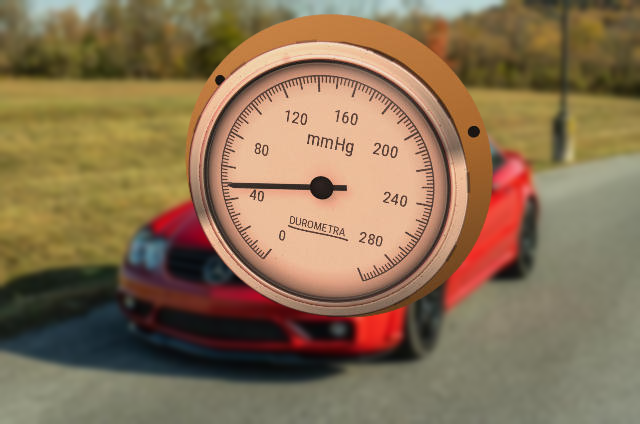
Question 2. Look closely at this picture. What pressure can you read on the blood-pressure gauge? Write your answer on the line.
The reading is 50 mmHg
